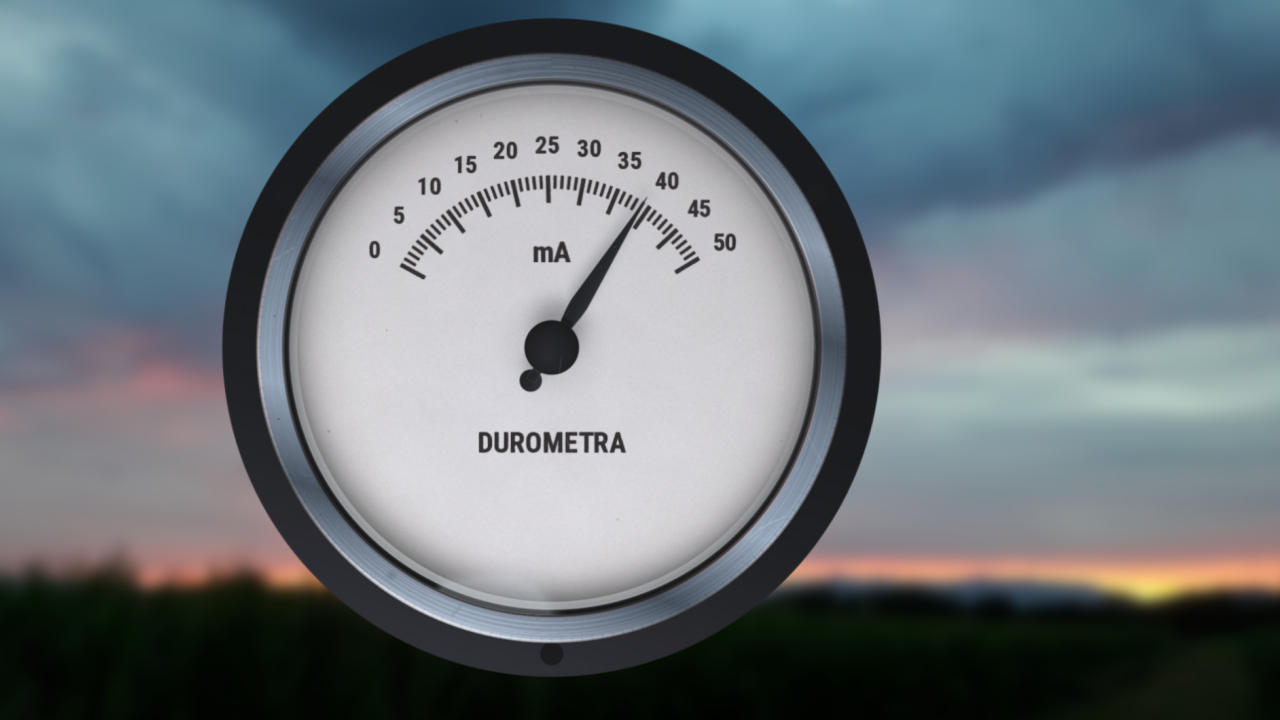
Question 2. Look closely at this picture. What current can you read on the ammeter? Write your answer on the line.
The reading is 39 mA
